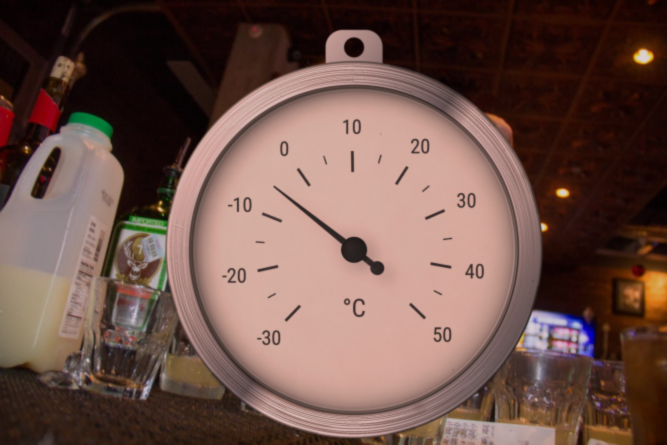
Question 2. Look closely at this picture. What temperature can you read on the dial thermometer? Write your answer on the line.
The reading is -5 °C
